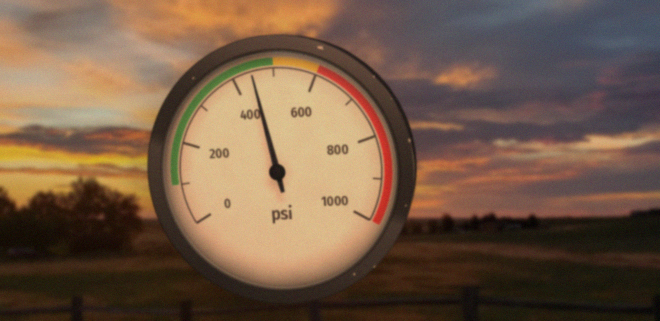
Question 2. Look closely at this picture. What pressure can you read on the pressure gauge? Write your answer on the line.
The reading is 450 psi
